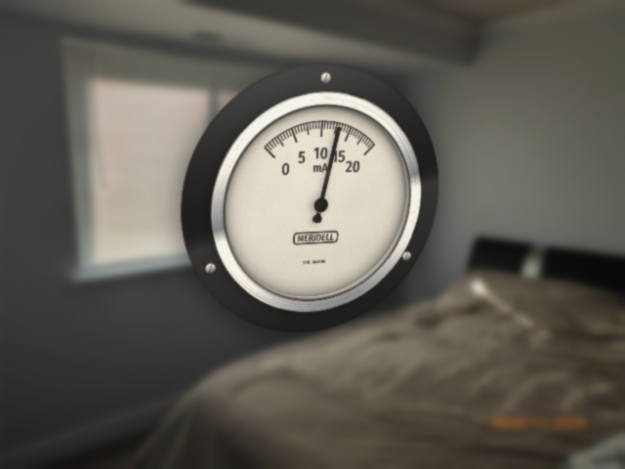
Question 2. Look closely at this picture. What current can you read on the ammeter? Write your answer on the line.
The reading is 12.5 mA
